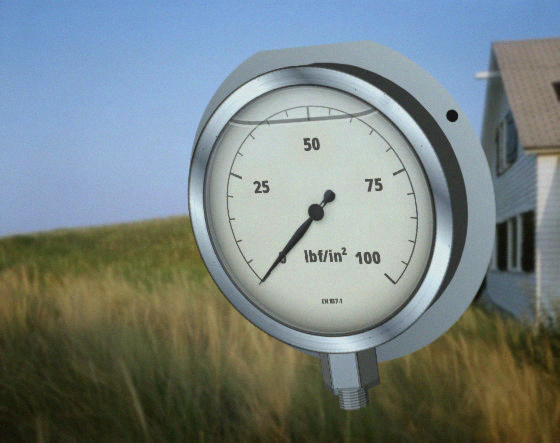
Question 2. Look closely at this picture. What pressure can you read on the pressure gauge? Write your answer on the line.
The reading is 0 psi
